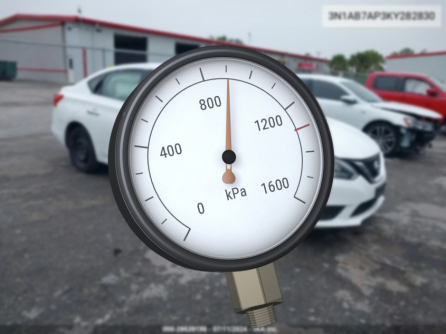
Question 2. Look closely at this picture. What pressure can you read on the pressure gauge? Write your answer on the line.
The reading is 900 kPa
